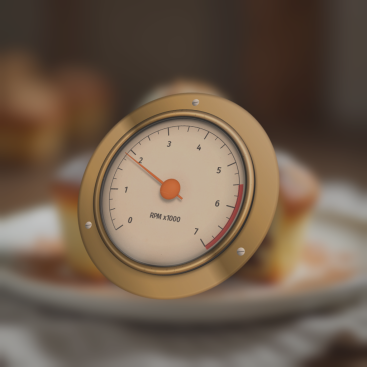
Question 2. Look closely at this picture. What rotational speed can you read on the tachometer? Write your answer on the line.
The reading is 1875 rpm
